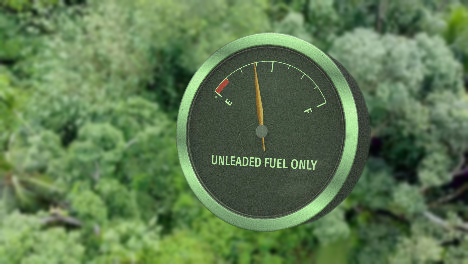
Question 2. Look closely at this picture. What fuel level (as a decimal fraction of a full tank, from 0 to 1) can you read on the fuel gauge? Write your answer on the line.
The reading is 0.375
